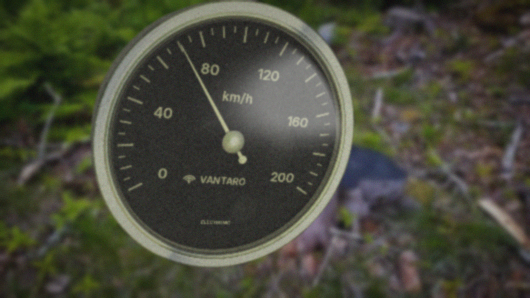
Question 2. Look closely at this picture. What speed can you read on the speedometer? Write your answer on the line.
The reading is 70 km/h
